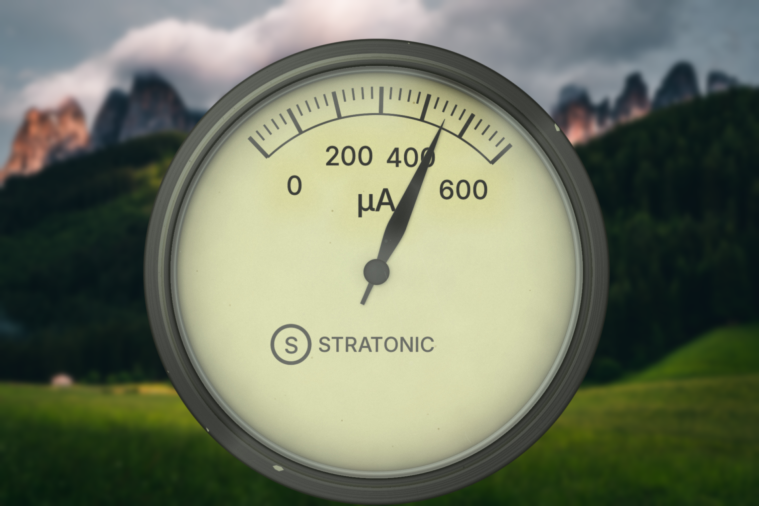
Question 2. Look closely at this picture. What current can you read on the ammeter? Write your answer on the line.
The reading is 450 µA
